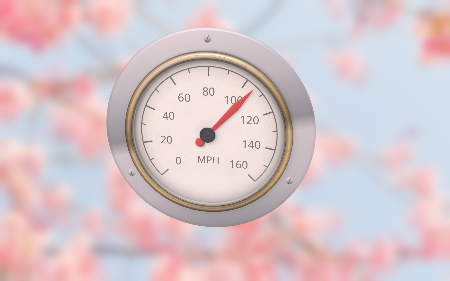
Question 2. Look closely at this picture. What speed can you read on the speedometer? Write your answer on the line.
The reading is 105 mph
